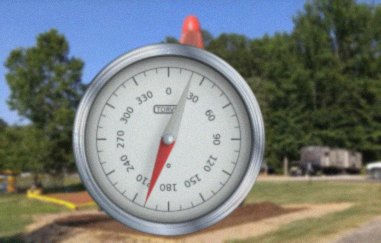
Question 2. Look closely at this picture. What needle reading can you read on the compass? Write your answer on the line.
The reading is 200 °
